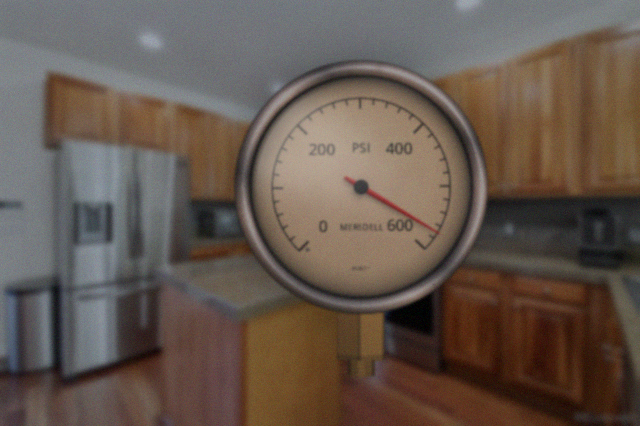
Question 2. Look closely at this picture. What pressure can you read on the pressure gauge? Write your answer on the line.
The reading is 570 psi
